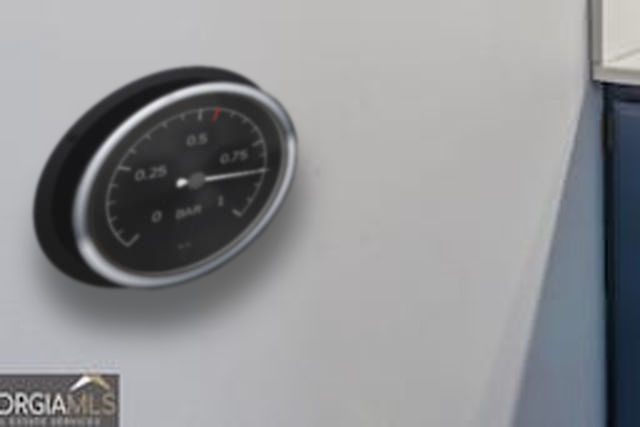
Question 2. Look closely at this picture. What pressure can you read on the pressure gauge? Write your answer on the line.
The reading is 0.85 bar
